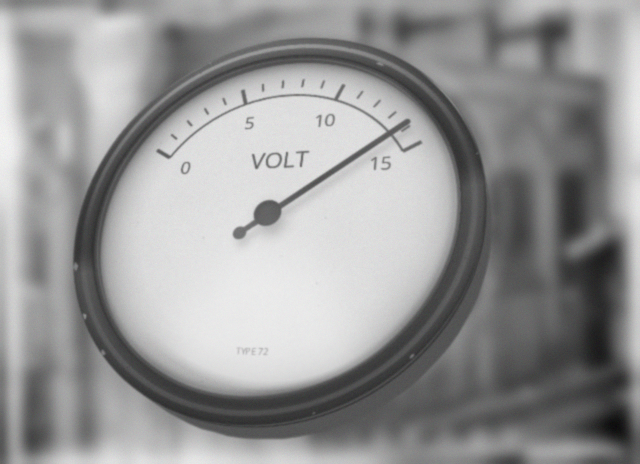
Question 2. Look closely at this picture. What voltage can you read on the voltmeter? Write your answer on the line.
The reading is 14 V
